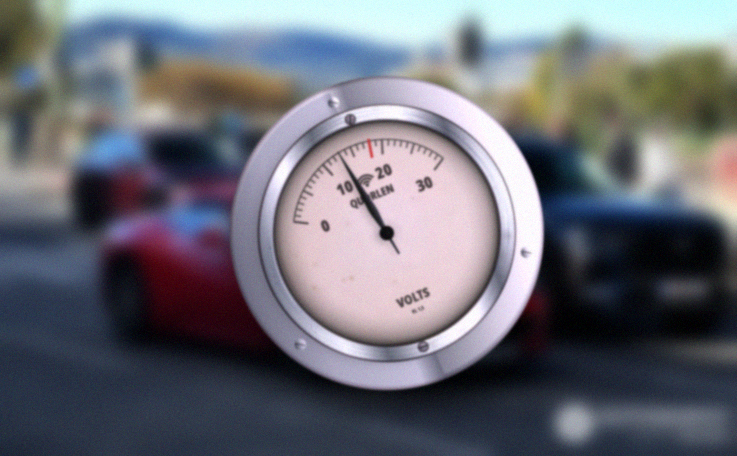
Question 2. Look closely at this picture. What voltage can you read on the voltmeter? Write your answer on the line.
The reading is 13 V
